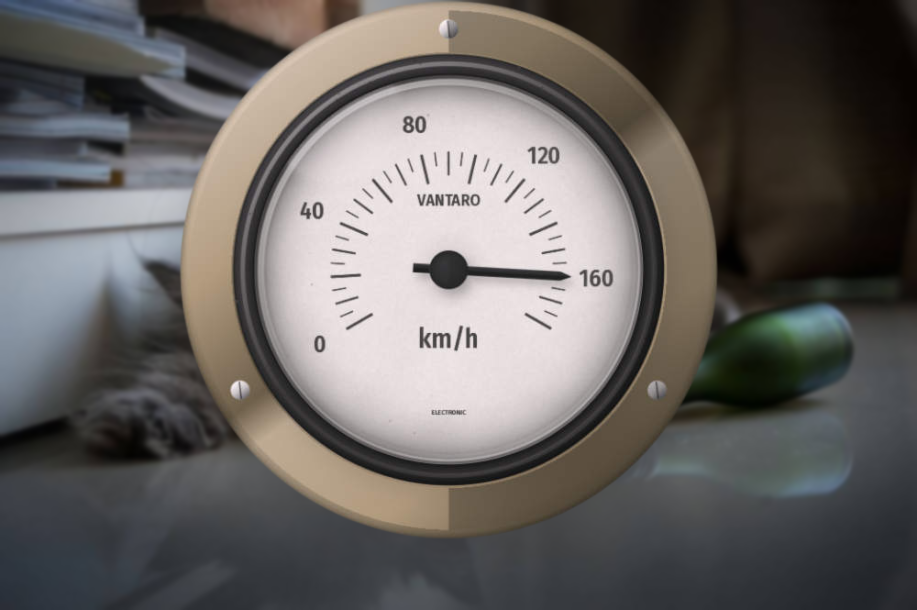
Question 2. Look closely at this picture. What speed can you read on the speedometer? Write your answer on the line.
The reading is 160 km/h
